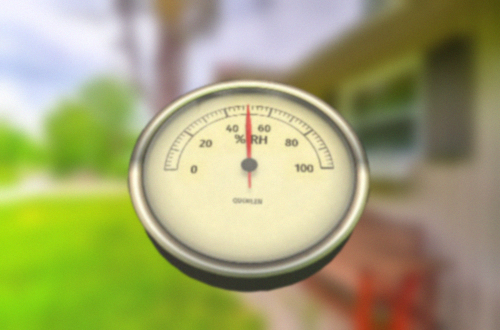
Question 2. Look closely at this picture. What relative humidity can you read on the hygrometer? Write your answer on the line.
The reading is 50 %
